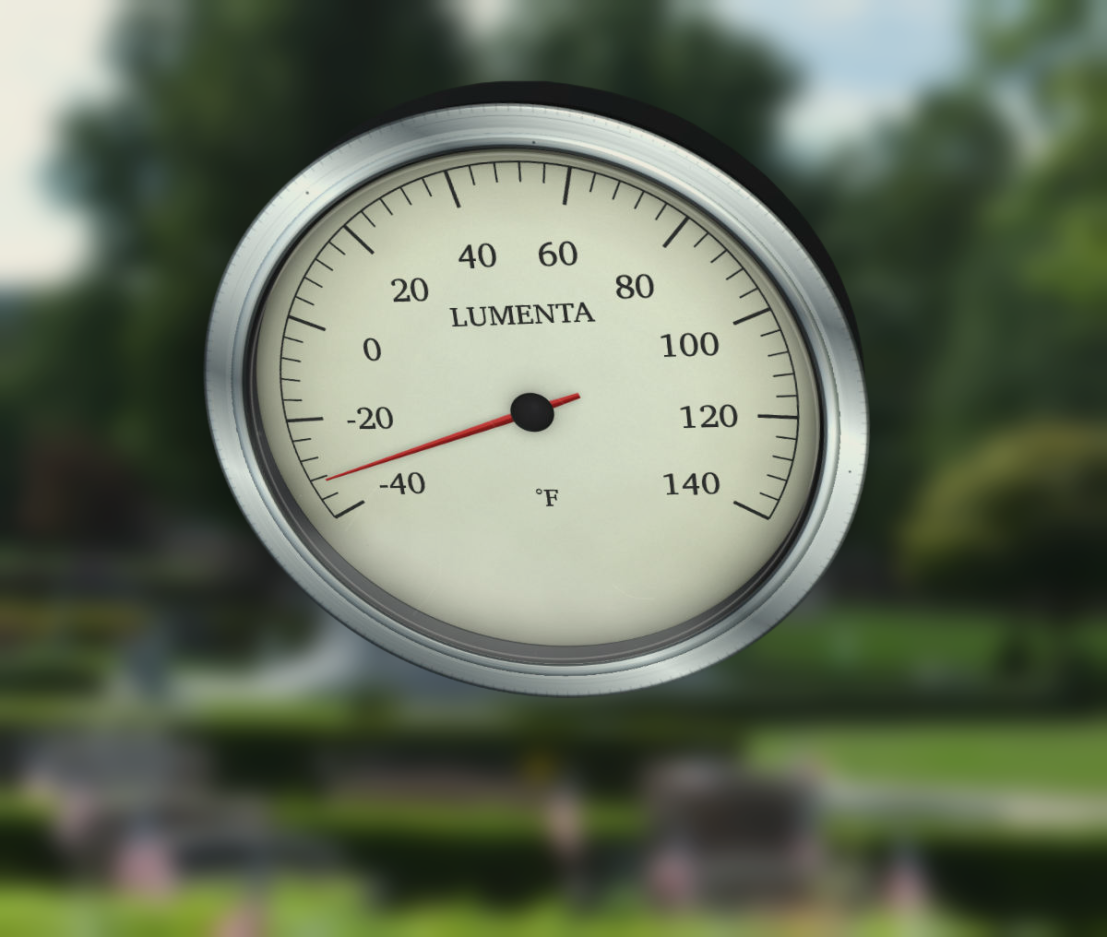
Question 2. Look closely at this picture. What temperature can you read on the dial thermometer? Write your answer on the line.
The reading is -32 °F
